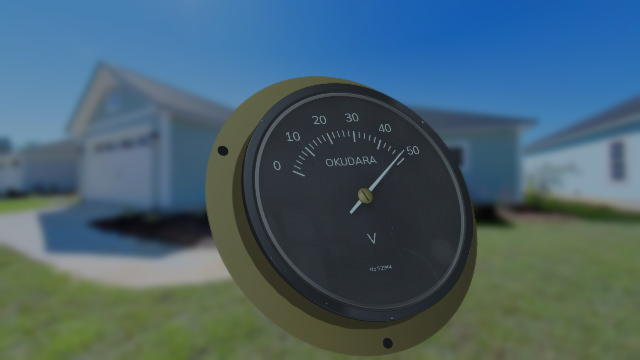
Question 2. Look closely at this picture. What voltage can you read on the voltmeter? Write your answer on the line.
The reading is 48 V
